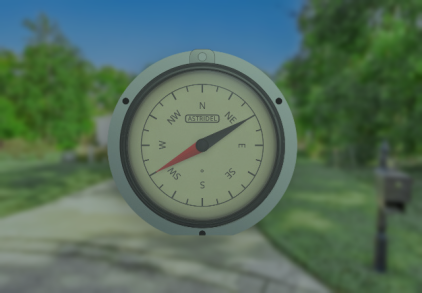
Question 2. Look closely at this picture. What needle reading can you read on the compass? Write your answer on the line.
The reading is 240 °
